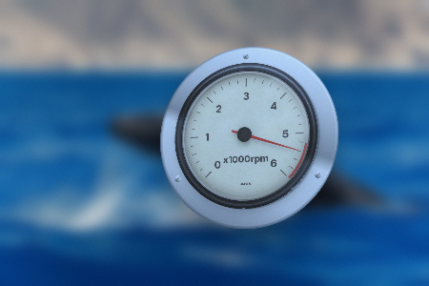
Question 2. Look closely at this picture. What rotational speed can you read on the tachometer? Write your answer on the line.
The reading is 5400 rpm
